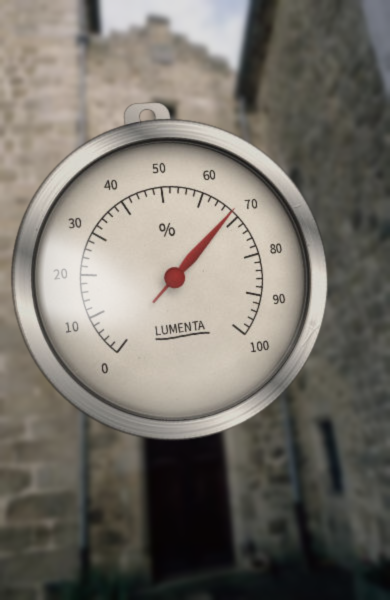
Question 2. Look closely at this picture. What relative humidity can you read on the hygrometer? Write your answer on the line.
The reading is 68 %
